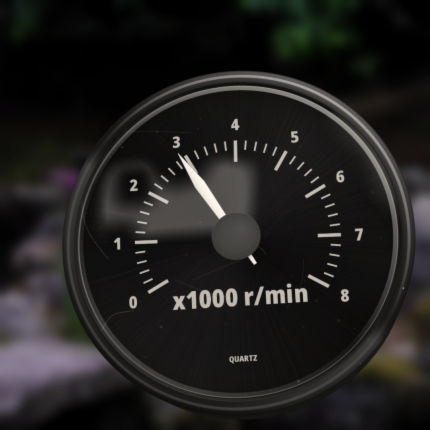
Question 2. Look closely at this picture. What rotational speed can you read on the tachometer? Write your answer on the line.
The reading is 2900 rpm
